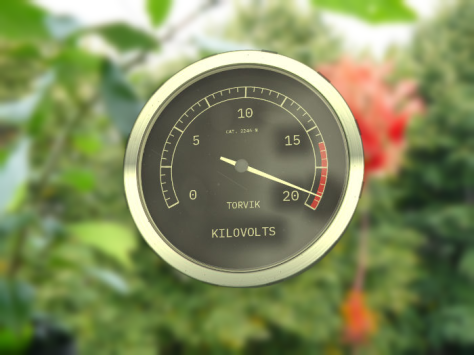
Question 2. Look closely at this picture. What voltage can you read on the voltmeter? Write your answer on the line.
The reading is 19.25 kV
